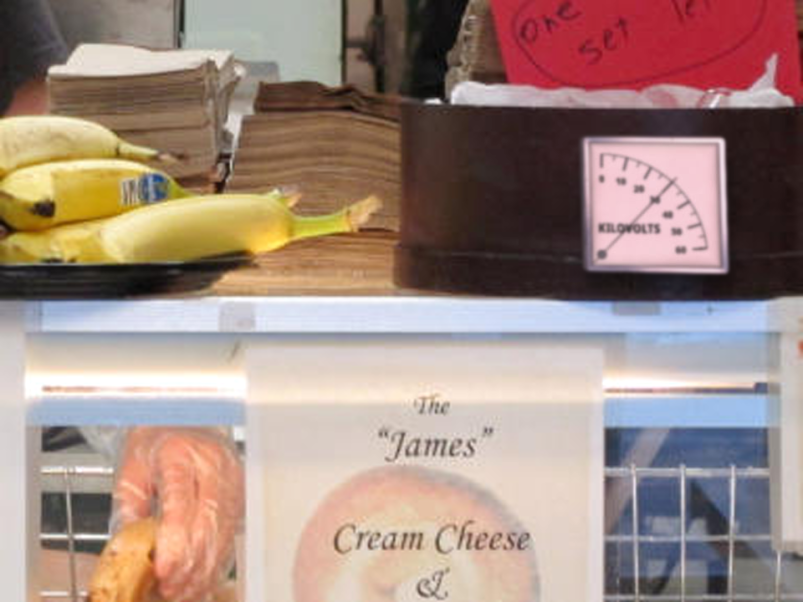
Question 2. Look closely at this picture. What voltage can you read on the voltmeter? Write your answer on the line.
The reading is 30 kV
